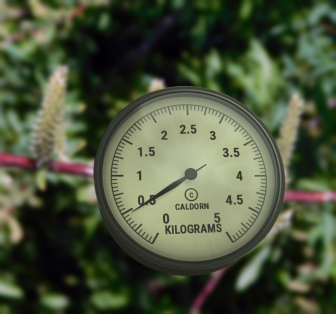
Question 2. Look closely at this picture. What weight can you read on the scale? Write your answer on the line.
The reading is 0.45 kg
